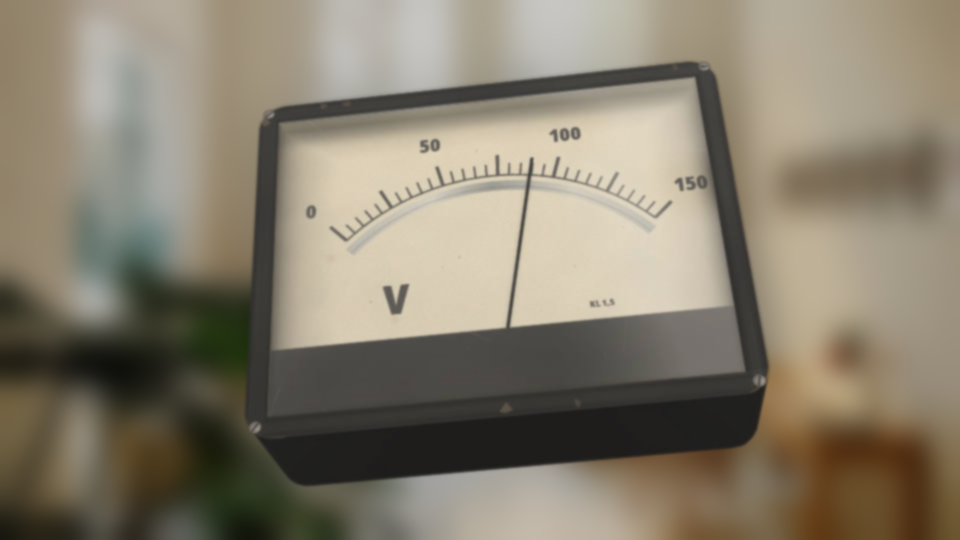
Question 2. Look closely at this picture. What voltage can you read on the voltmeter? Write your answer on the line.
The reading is 90 V
